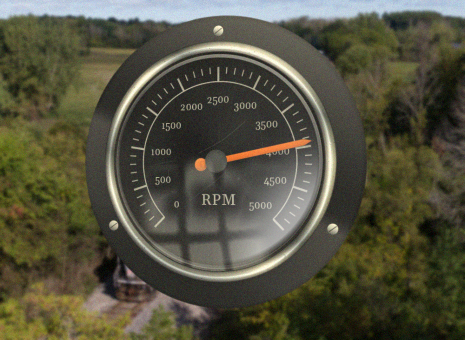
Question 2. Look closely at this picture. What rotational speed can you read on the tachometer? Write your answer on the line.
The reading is 3950 rpm
